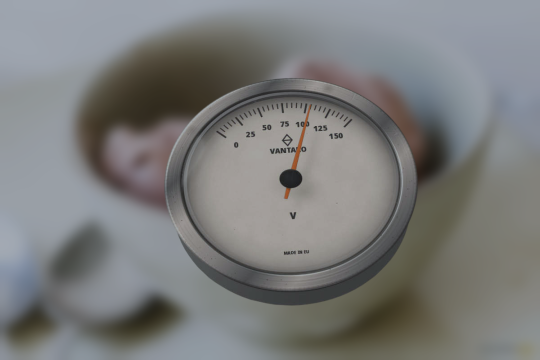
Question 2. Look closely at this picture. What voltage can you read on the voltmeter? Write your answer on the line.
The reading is 105 V
